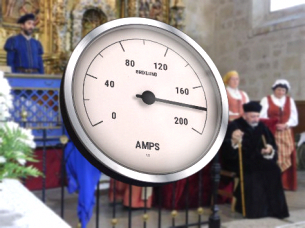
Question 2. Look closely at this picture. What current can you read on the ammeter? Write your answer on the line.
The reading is 180 A
